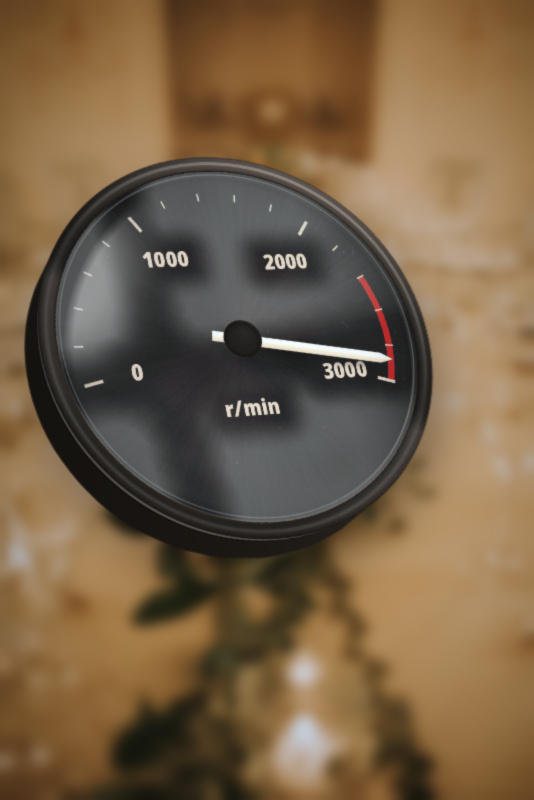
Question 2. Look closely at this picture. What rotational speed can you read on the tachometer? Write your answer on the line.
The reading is 2900 rpm
